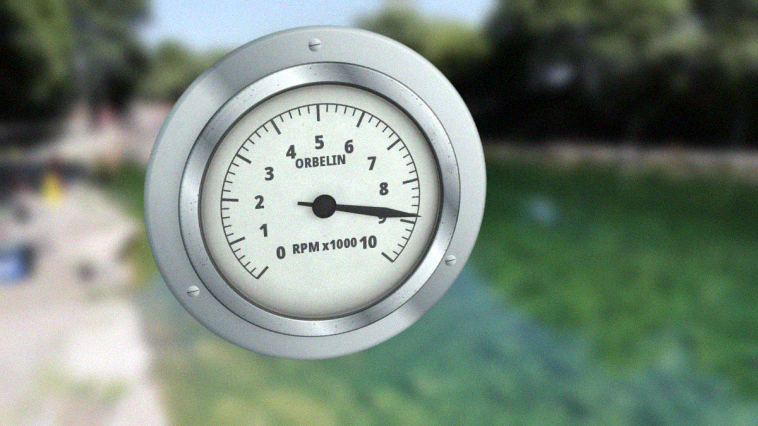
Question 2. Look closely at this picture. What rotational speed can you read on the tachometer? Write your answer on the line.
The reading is 8800 rpm
